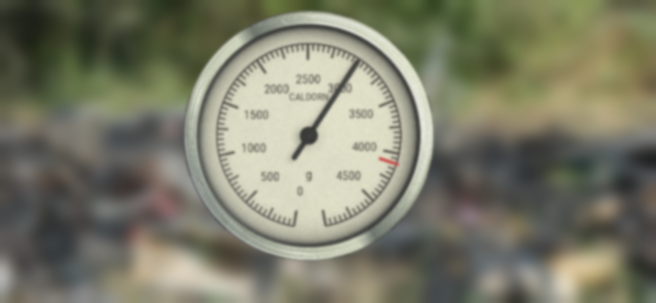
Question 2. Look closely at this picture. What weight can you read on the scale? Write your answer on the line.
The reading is 3000 g
